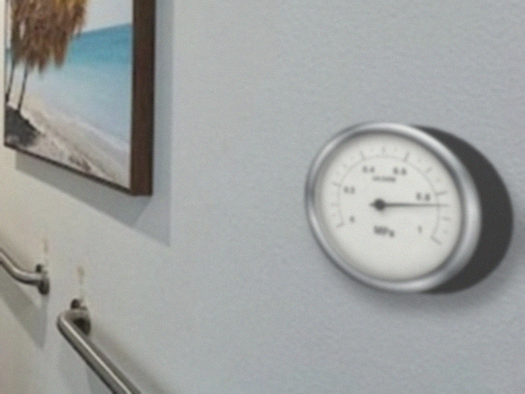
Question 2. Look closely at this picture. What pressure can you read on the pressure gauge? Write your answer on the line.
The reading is 0.85 MPa
